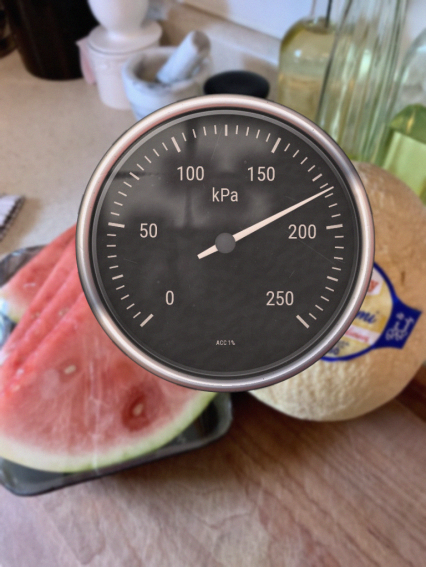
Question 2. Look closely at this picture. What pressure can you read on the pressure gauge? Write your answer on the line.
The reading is 182.5 kPa
